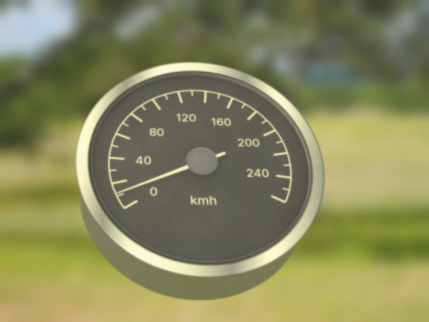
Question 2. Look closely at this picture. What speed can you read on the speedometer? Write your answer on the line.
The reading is 10 km/h
